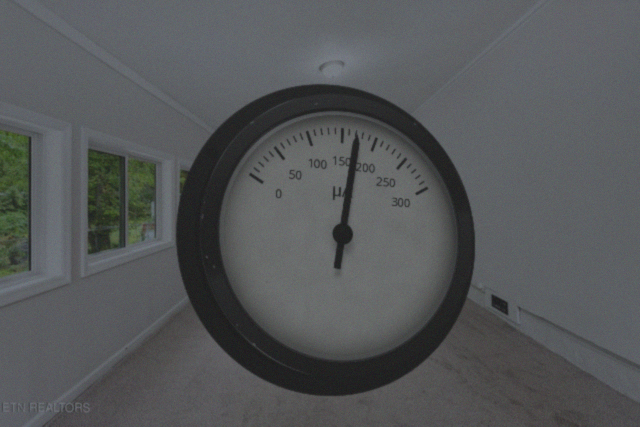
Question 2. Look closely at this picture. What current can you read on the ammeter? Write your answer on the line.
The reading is 170 µA
